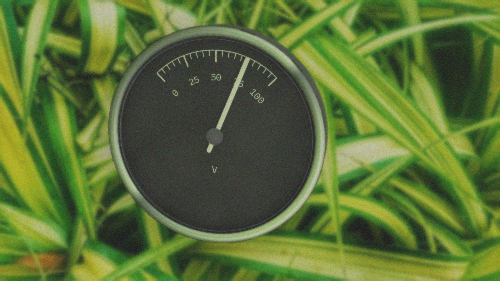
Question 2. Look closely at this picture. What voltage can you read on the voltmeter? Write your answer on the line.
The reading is 75 V
